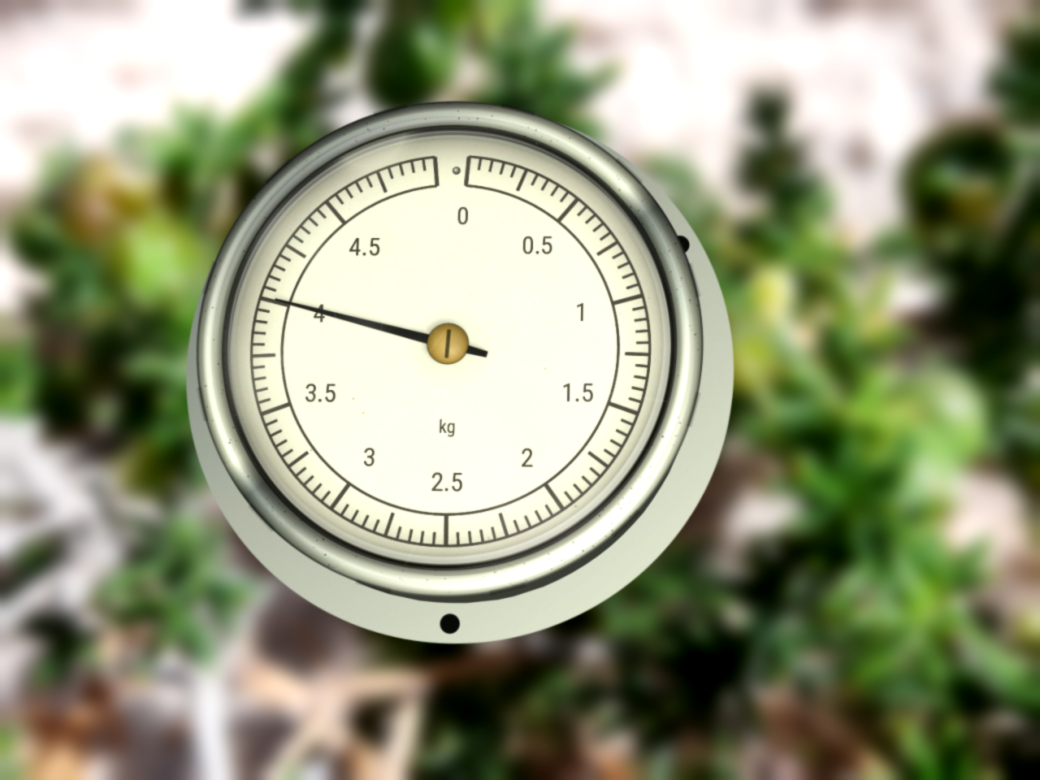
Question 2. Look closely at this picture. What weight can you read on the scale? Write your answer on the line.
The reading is 4 kg
